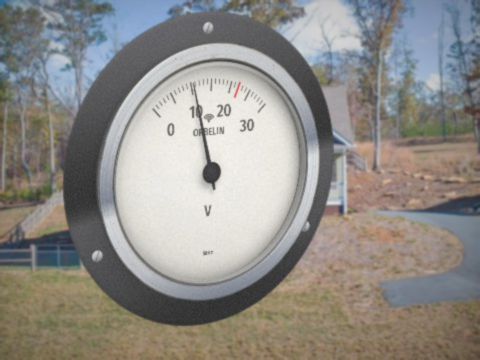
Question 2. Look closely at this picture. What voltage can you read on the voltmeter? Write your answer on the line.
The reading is 10 V
